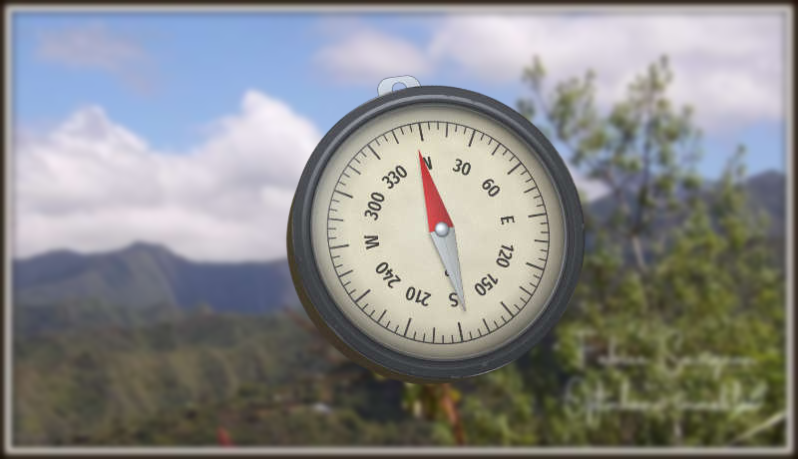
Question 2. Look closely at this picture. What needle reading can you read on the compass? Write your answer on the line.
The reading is 355 °
